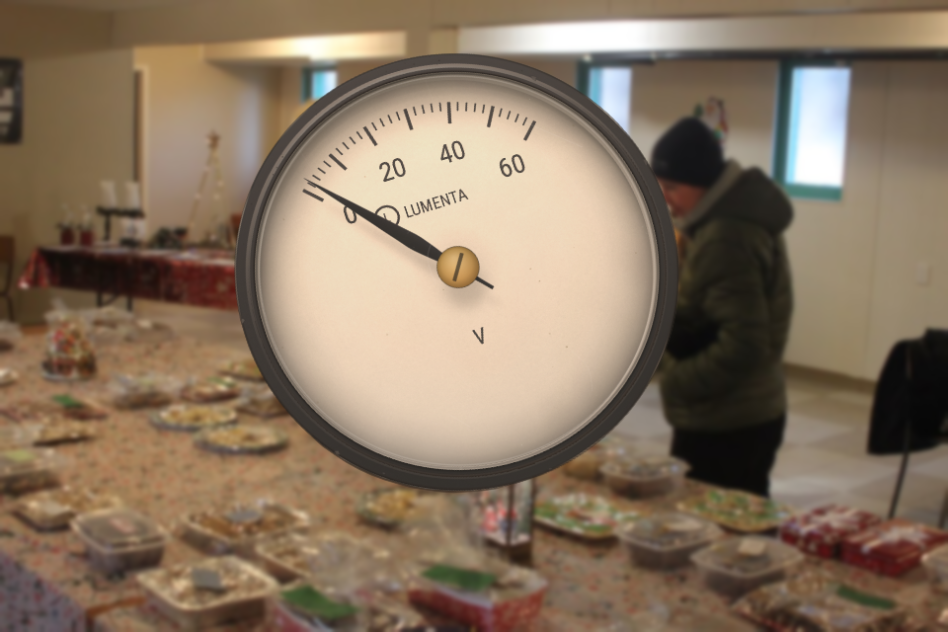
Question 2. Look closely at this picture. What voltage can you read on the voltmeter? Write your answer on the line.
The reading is 2 V
